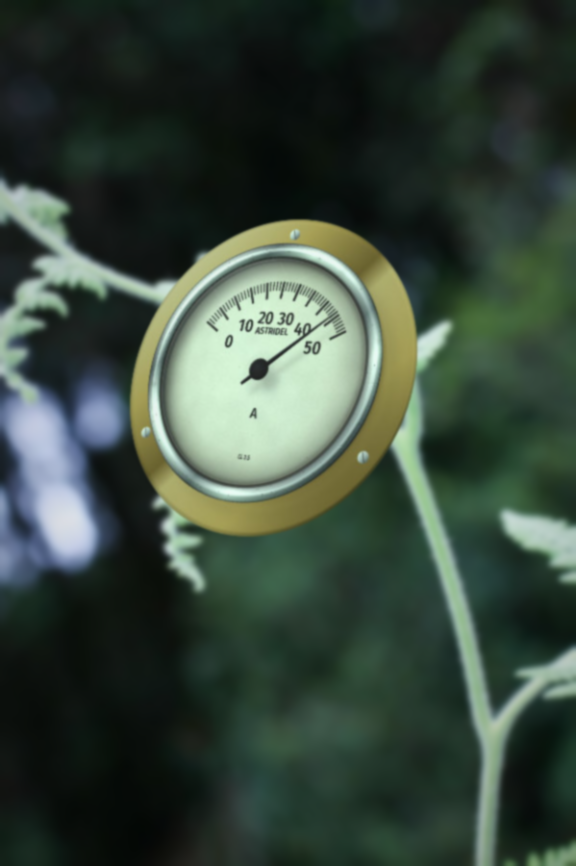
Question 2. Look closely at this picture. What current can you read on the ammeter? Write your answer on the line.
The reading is 45 A
